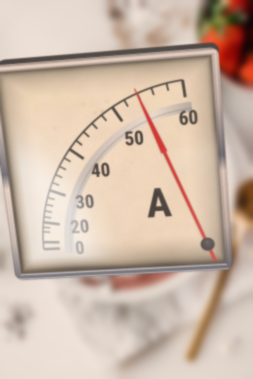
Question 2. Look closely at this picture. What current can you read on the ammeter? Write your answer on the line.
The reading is 54 A
